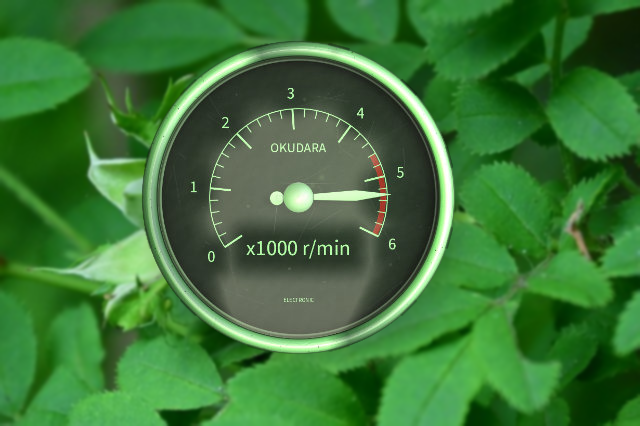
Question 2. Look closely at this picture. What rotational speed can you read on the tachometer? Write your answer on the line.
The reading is 5300 rpm
